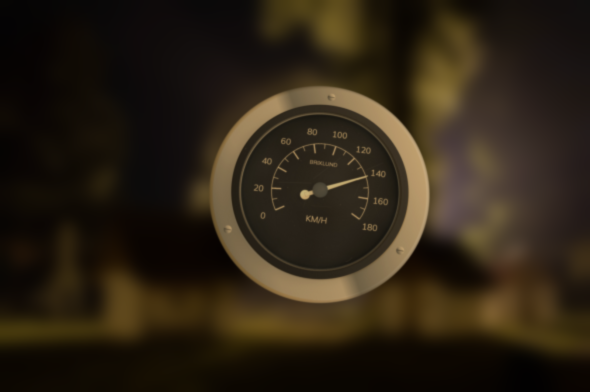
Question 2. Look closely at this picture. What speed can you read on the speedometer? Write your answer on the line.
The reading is 140 km/h
